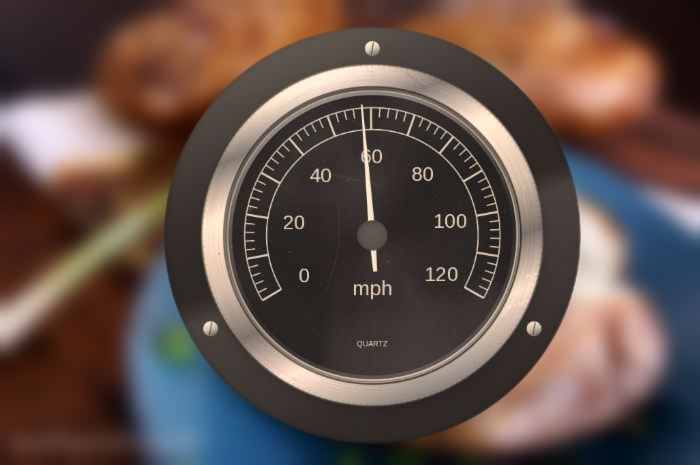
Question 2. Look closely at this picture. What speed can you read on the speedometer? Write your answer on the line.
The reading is 58 mph
